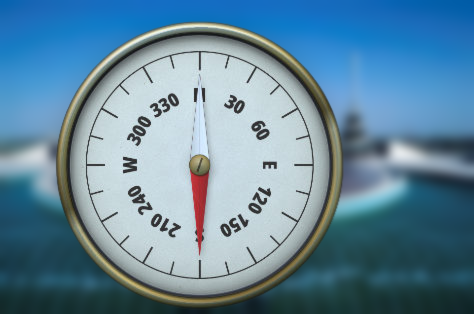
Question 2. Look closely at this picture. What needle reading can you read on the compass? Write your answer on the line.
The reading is 180 °
